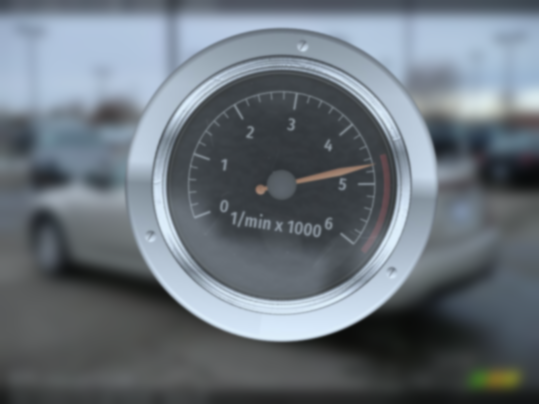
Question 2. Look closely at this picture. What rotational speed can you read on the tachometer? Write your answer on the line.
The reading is 4700 rpm
